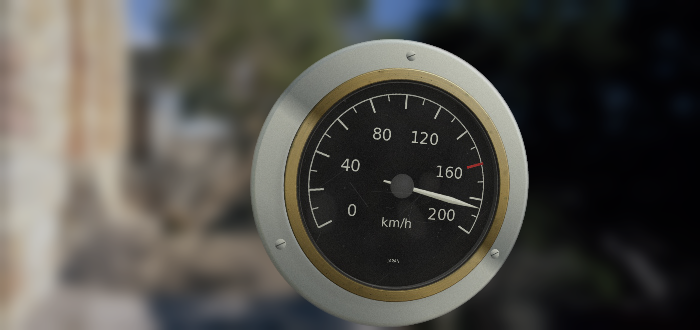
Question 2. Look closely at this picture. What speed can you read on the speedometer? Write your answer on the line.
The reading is 185 km/h
